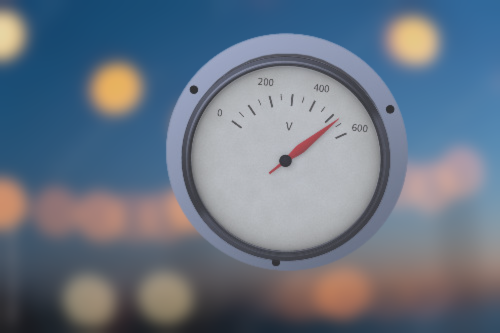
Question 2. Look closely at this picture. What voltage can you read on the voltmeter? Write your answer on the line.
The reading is 525 V
